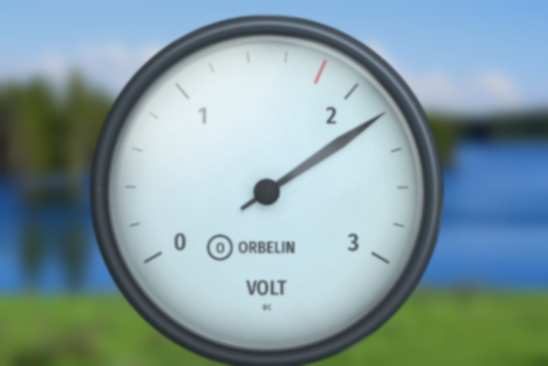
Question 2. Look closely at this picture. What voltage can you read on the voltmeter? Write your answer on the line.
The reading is 2.2 V
